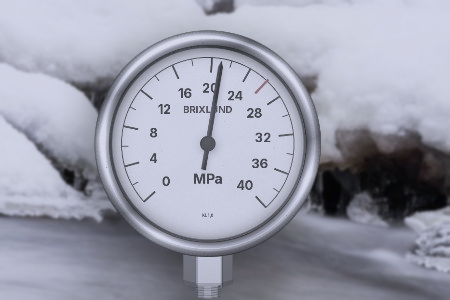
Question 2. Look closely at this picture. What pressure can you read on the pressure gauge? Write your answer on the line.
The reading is 21 MPa
